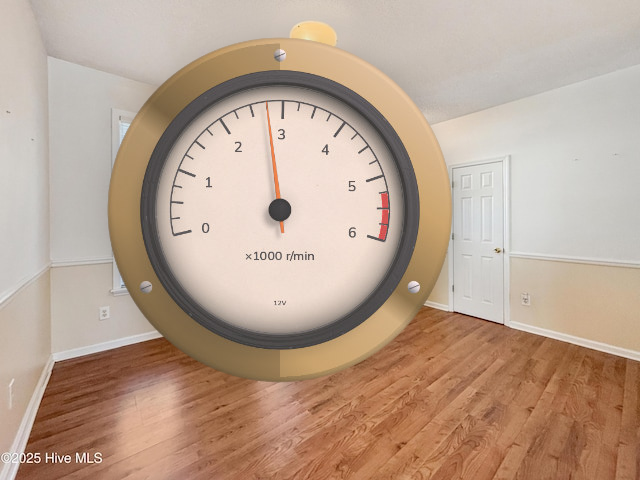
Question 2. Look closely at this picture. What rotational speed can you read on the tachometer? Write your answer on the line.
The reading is 2750 rpm
